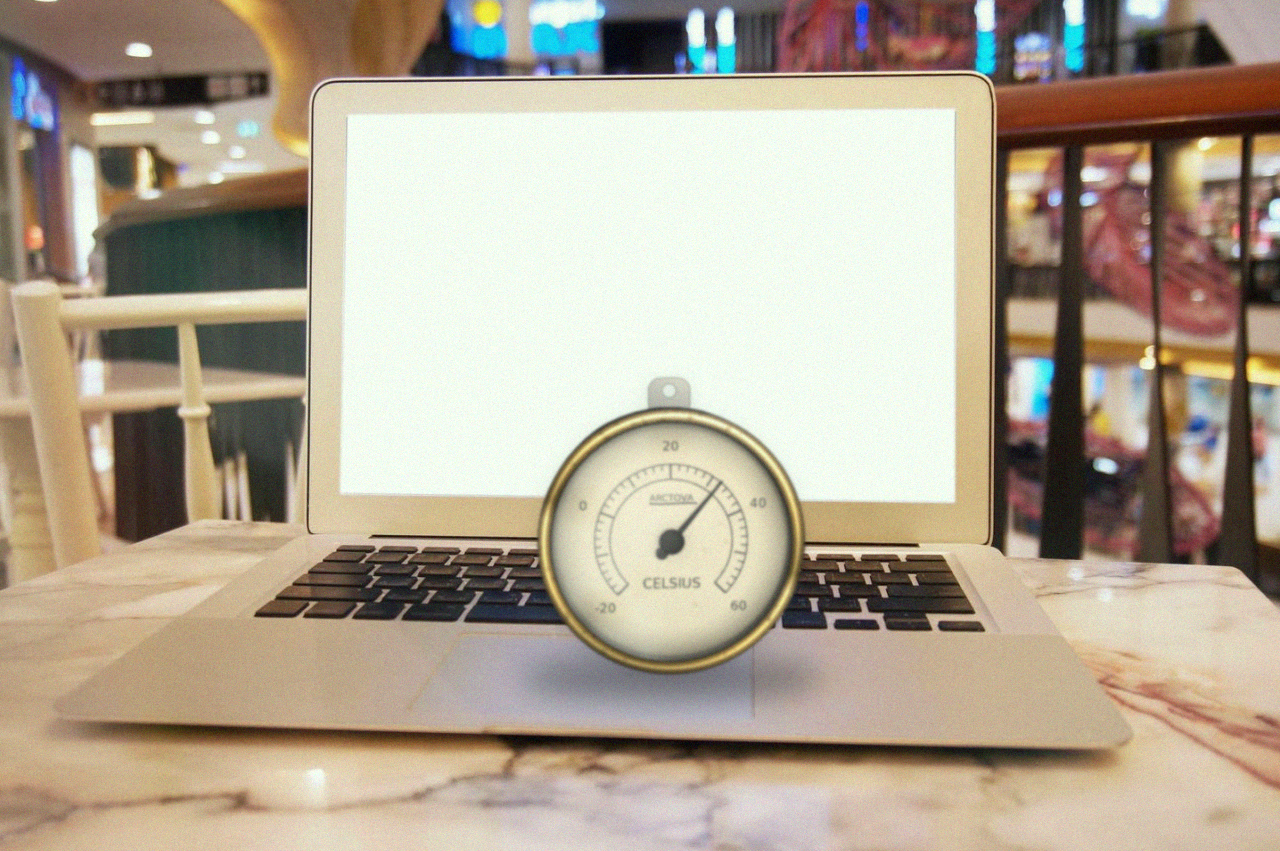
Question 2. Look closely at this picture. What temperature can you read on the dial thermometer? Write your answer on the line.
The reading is 32 °C
